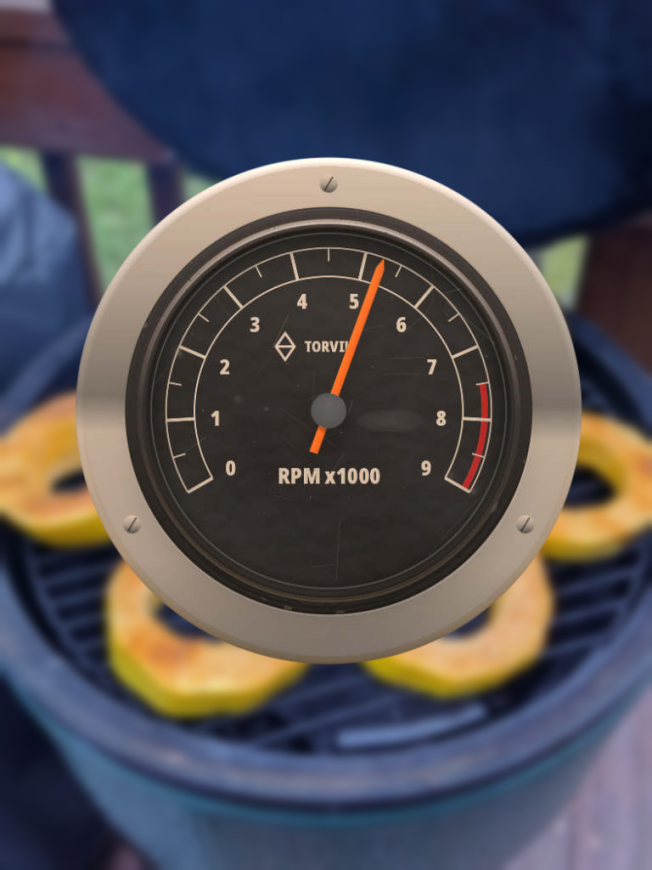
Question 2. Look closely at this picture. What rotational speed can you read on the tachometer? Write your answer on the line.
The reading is 5250 rpm
